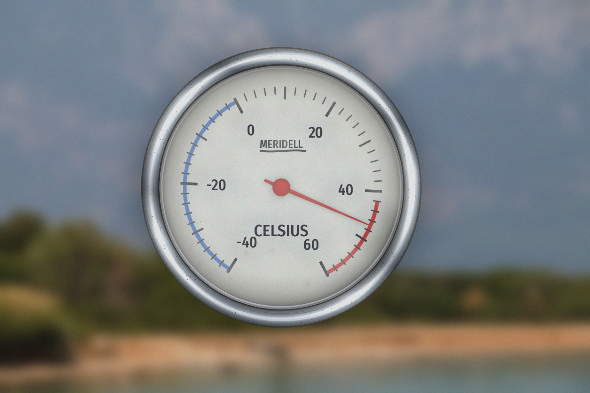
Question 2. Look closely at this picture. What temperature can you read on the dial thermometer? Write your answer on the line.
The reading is 47 °C
